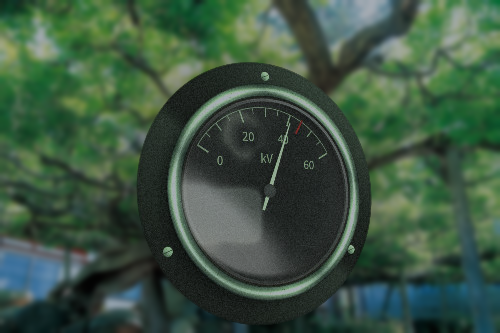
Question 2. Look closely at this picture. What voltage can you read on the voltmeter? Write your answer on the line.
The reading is 40 kV
